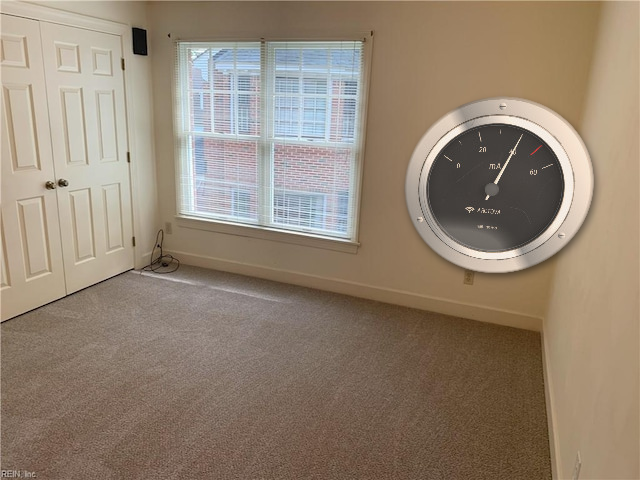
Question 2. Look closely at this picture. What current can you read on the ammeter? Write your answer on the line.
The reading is 40 mA
